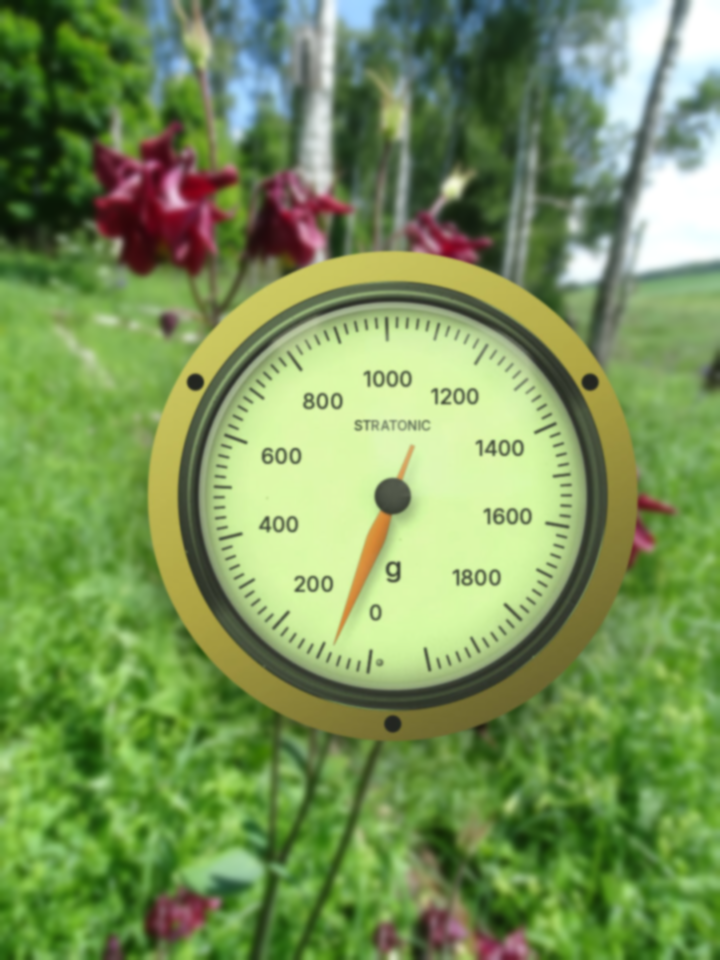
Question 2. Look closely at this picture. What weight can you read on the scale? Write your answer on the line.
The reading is 80 g
